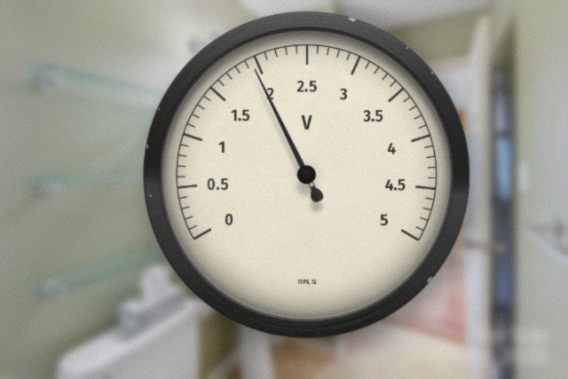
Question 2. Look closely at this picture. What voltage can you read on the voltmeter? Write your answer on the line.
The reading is 1.95 V
